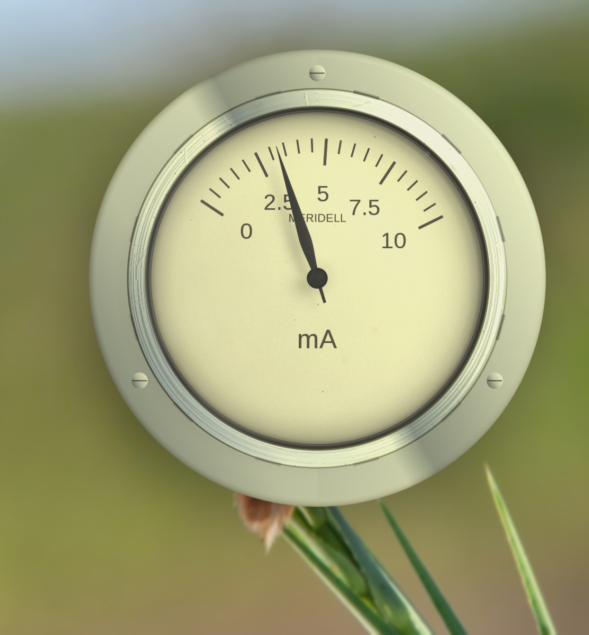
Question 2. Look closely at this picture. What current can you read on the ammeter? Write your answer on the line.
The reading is 3.25 mA
